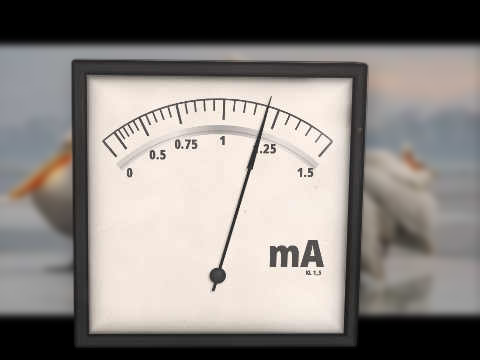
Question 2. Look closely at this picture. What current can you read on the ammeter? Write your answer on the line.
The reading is 1.2 mA
